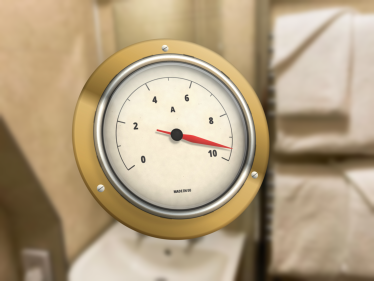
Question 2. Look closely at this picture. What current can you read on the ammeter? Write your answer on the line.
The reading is 9.5 A
